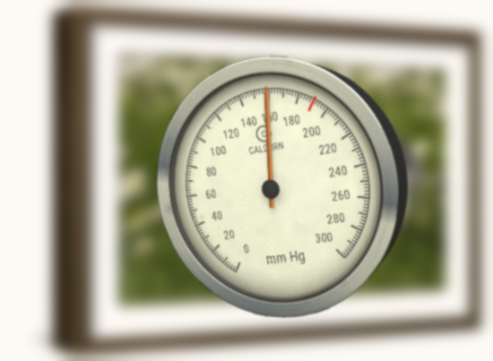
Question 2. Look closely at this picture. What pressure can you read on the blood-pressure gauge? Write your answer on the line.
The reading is 160 mmHg
